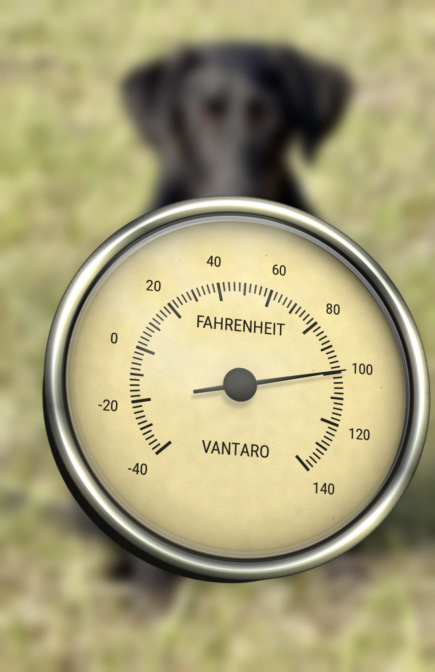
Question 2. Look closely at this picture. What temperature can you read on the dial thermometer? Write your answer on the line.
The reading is 100 °F
